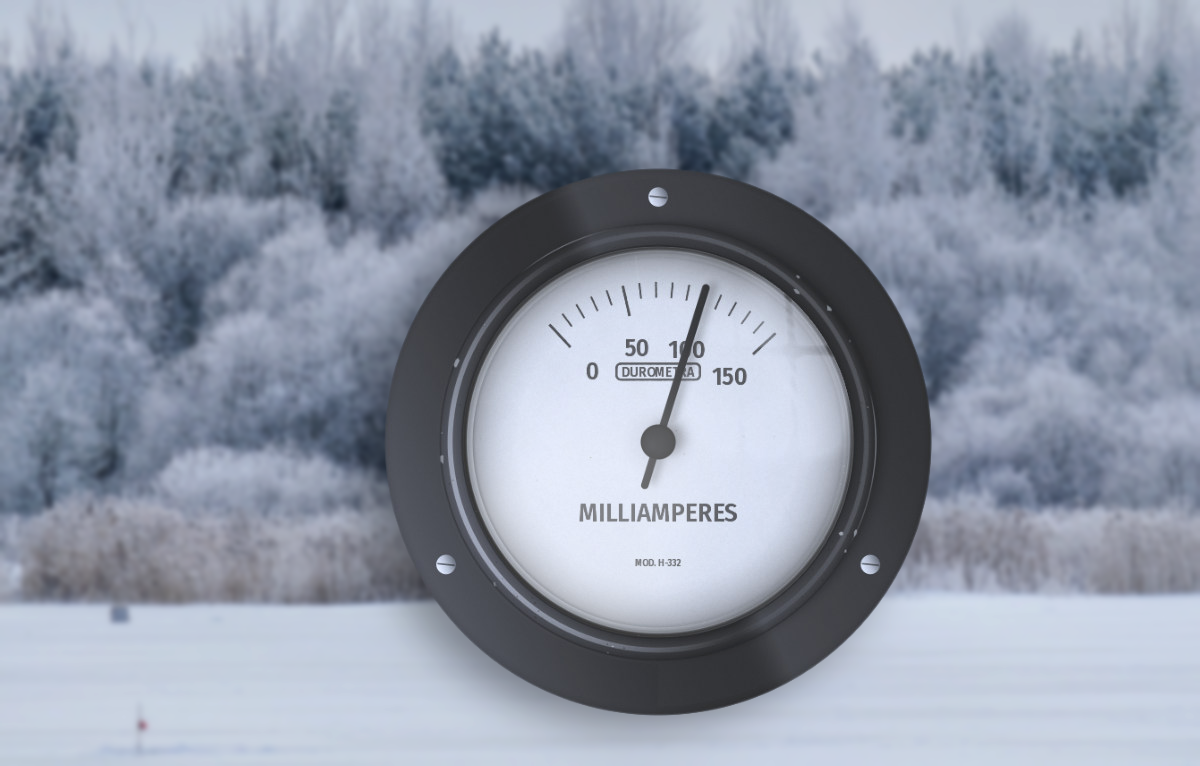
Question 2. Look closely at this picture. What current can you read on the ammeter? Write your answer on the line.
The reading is 100 mA
